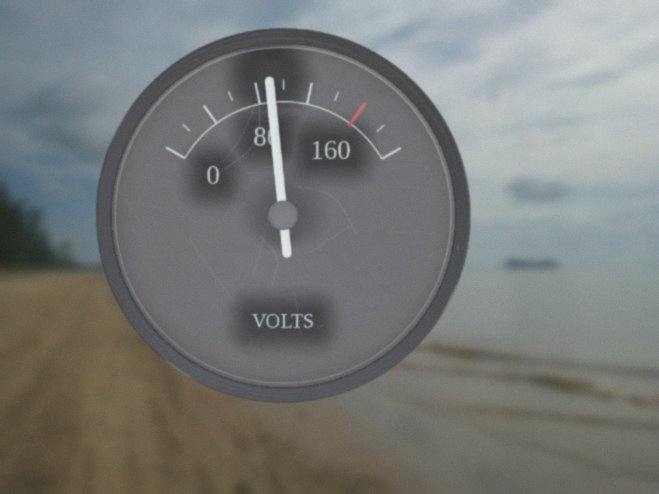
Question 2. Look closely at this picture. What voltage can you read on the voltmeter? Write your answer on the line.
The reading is 90 V
